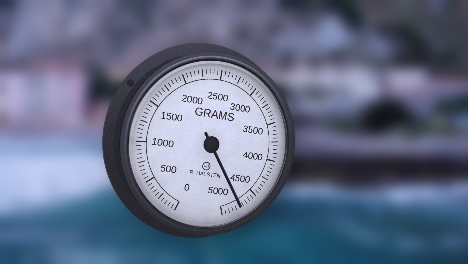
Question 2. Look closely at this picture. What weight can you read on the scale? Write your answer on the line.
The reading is 4750 g
